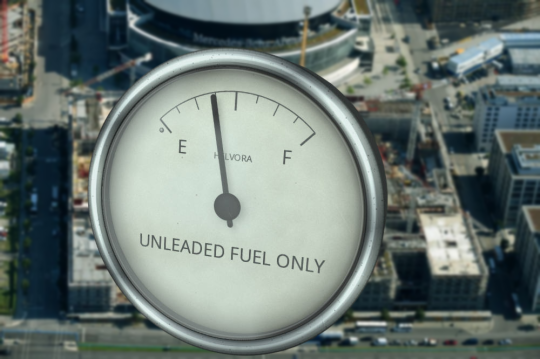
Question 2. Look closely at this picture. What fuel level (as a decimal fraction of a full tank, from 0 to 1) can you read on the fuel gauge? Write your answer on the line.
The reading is 0.375
